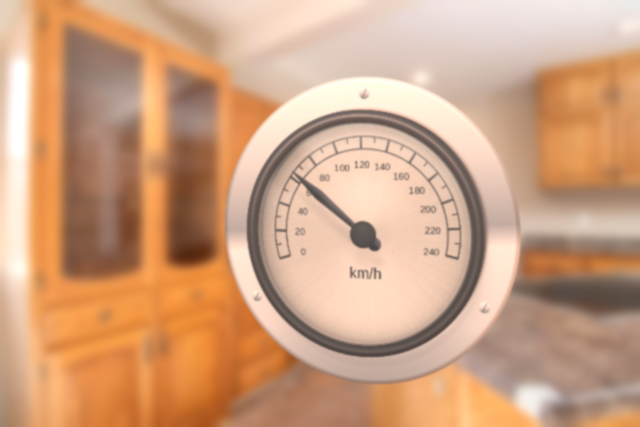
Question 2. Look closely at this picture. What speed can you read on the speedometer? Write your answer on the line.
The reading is 65 km/h
